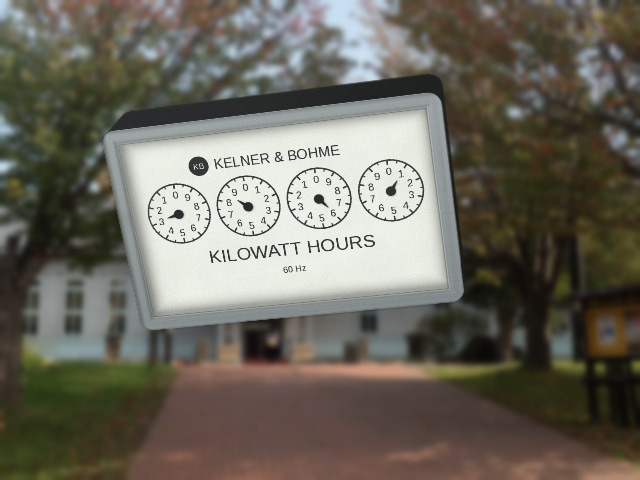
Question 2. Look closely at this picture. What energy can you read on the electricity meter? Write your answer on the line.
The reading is 2861 kWh
